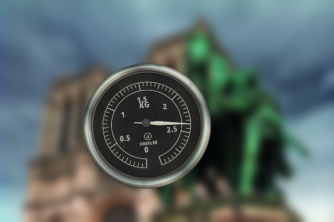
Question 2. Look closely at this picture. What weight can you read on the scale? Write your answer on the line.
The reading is 2.4 kg
